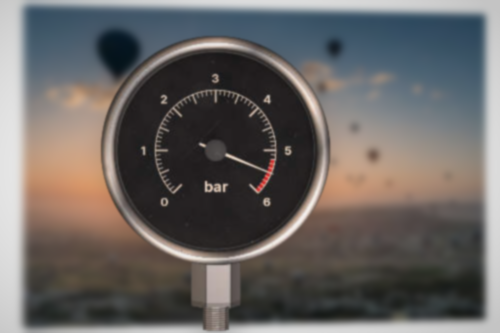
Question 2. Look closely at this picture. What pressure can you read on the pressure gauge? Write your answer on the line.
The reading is 5.5 bar
